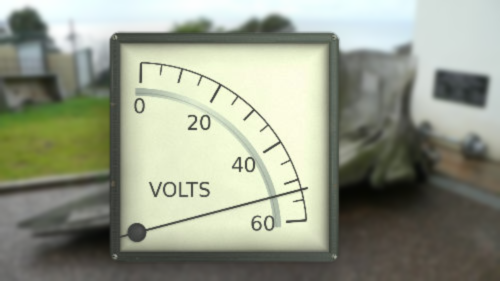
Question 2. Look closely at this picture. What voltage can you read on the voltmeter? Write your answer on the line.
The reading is 52.5 V
